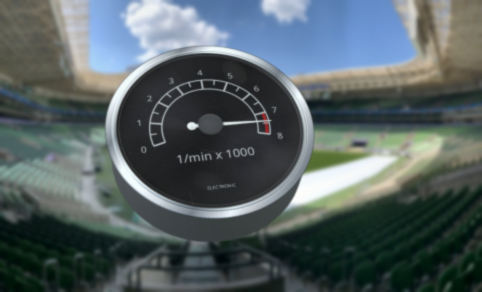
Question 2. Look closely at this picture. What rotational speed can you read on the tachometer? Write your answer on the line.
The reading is 7500 rpm
